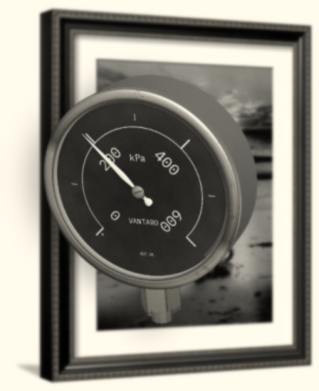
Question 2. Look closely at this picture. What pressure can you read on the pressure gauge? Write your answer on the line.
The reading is 200 kPa
